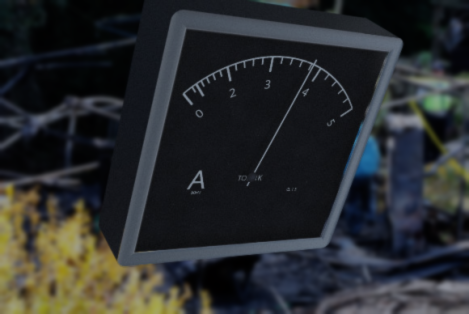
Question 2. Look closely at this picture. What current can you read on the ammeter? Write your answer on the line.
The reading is 3.8 A
